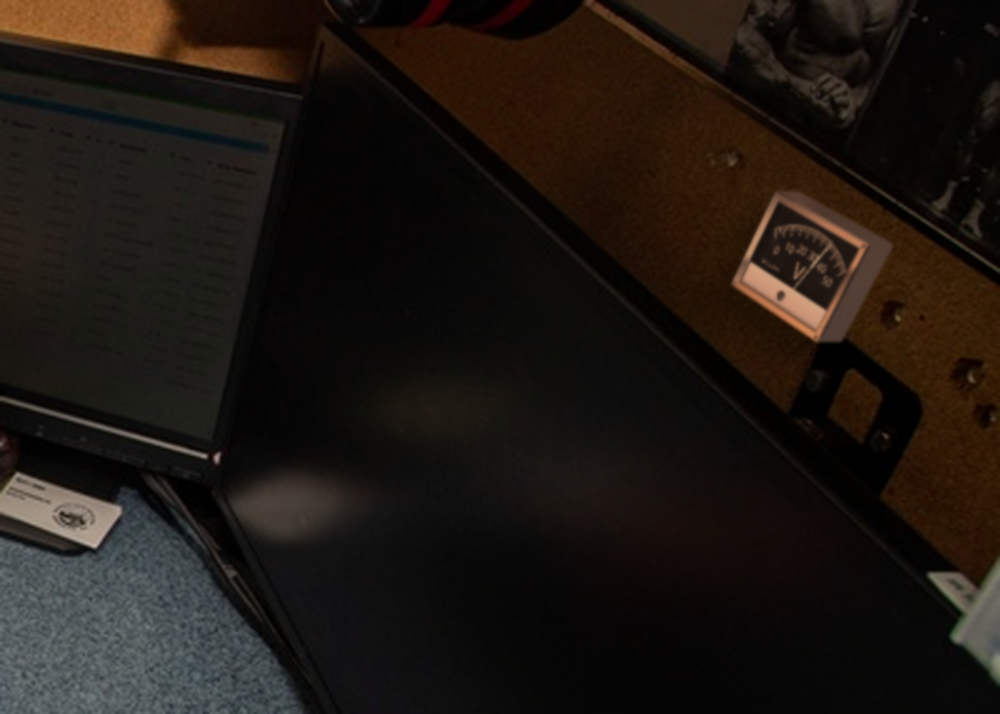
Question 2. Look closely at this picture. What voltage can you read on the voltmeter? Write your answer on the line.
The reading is 35 V
